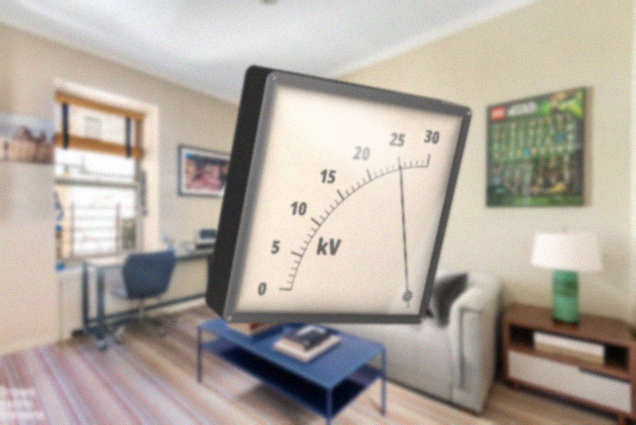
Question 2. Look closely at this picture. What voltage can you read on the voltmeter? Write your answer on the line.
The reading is 25 kV
